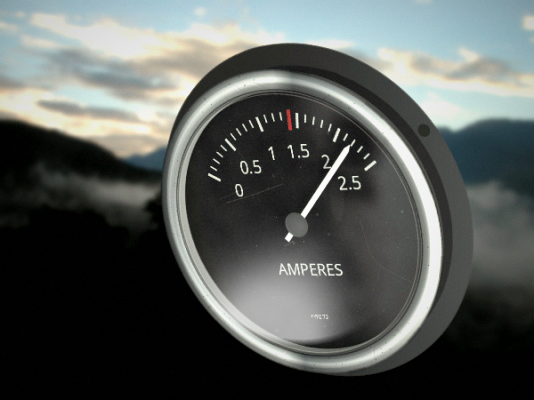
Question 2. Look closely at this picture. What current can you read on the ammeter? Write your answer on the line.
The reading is 2.2 A
